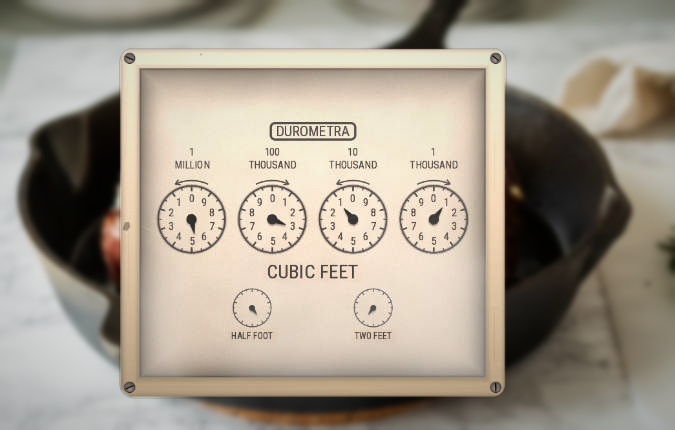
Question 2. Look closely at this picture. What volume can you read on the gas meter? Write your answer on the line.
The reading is 531100 ft³
